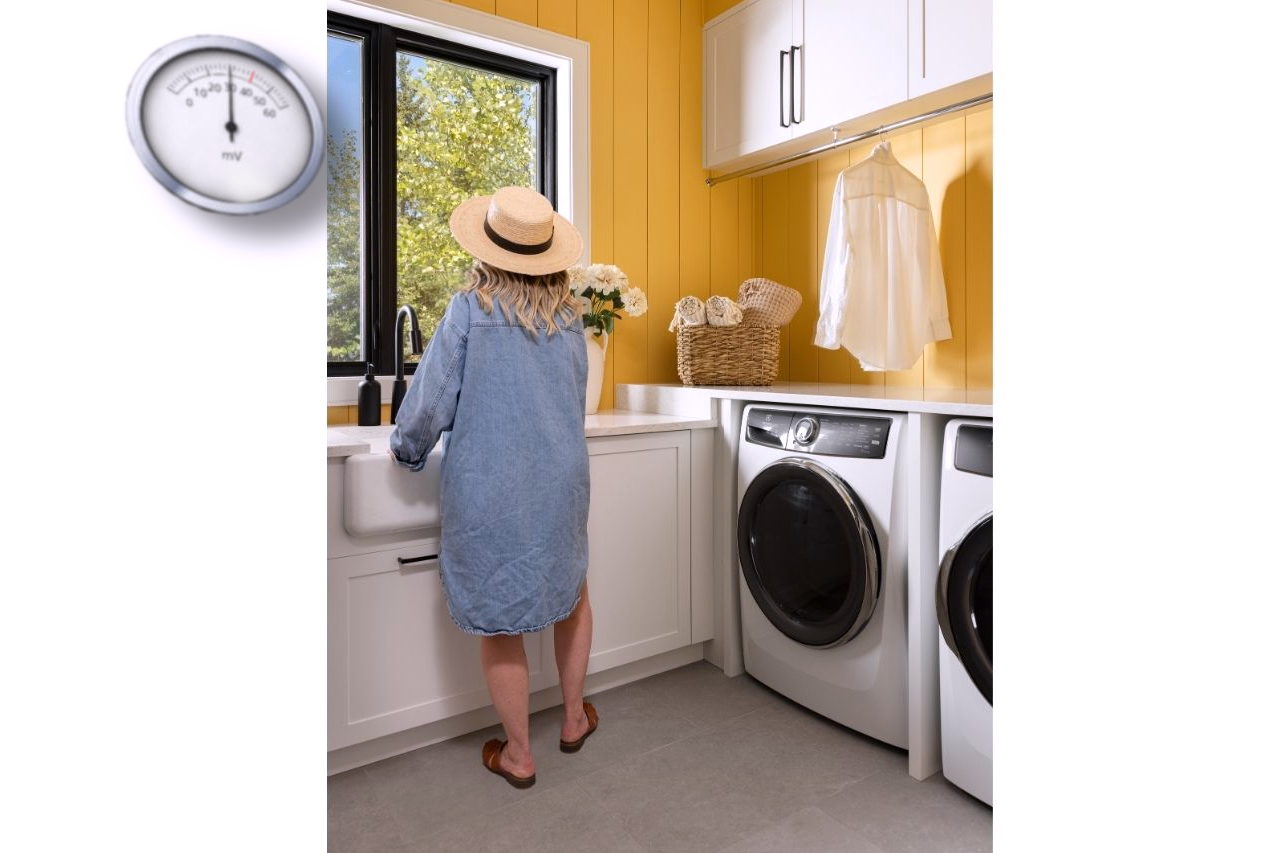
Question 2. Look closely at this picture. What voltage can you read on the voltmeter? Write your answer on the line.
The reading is 30 mV
